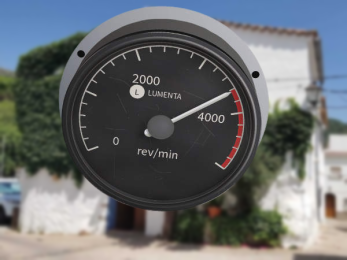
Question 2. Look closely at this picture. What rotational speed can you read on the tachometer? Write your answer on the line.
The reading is 3600 rpm
